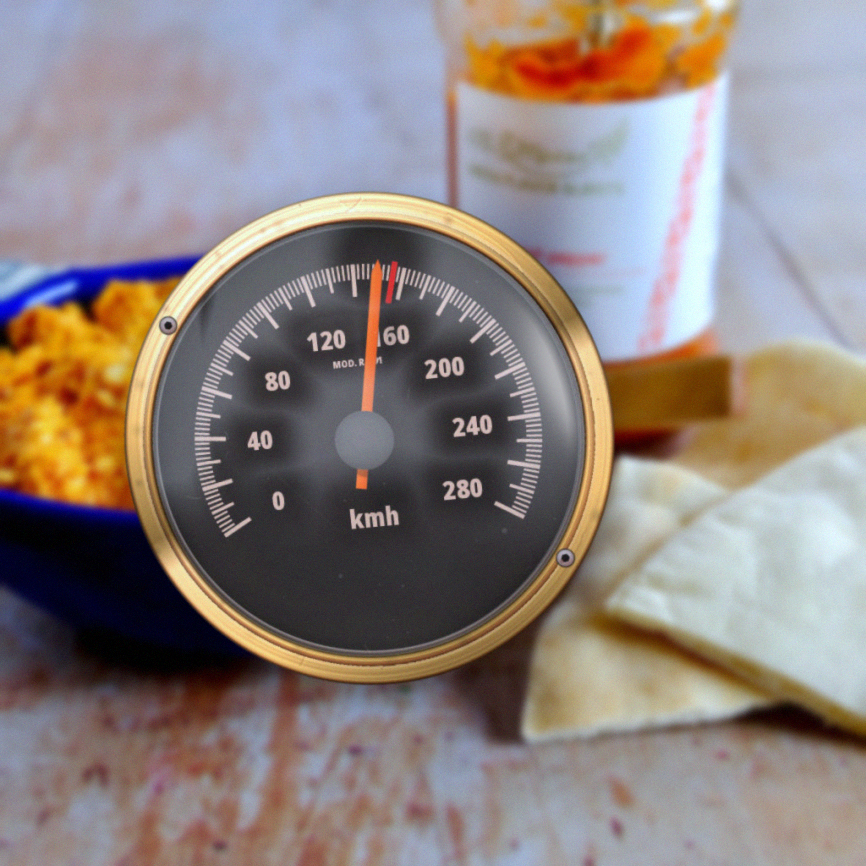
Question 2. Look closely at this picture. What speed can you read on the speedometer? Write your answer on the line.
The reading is 150 km/h
